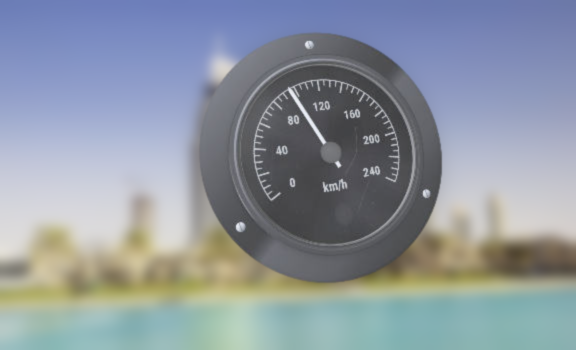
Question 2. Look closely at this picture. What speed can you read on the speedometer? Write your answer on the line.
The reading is 95 km/h
